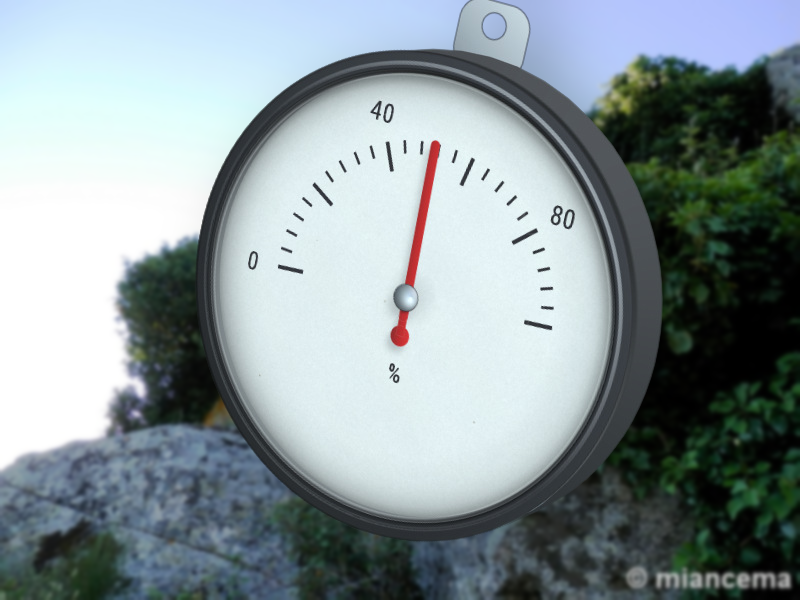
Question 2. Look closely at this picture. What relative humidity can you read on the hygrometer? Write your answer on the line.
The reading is 52 %
